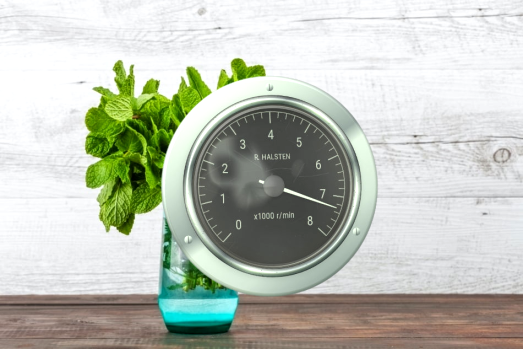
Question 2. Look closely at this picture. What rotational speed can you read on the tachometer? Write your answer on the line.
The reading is 7300 rpm
